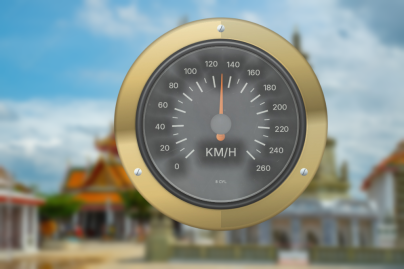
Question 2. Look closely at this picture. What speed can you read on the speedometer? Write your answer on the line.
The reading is 130 km/h
